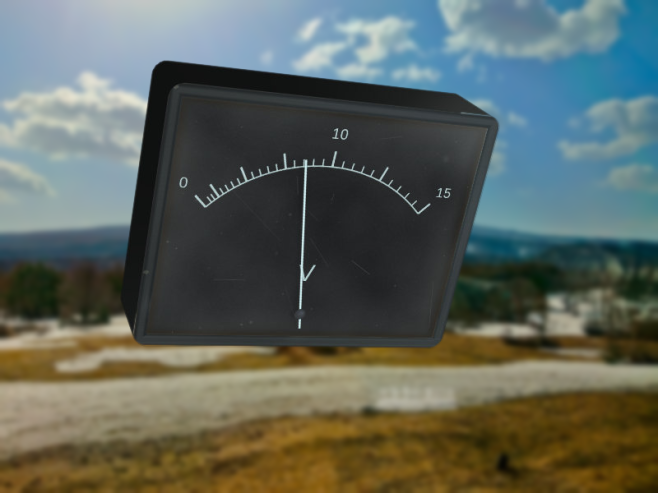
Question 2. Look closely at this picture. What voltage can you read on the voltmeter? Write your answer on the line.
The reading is 8.5 V
